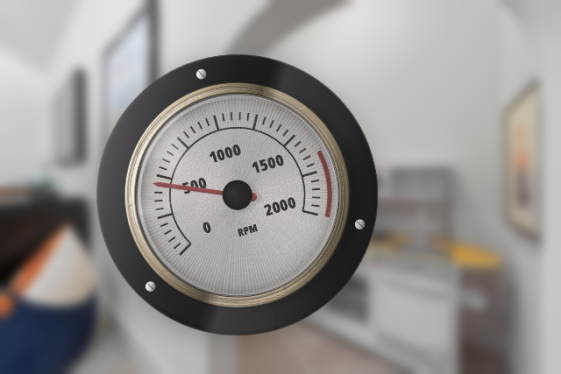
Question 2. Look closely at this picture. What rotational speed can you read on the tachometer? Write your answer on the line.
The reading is 450 rpm
